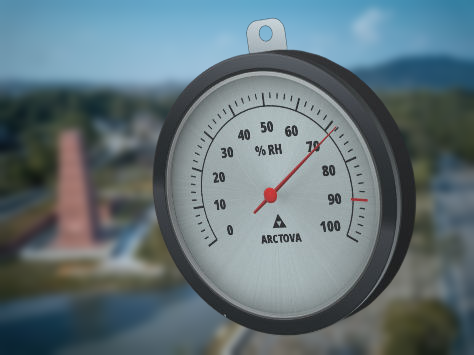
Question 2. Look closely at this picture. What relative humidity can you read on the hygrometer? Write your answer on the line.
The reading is 72 %
